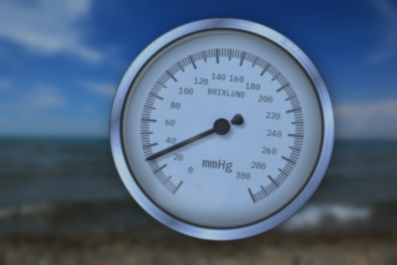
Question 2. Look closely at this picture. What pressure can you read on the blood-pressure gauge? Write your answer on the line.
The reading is 30 mmHg
